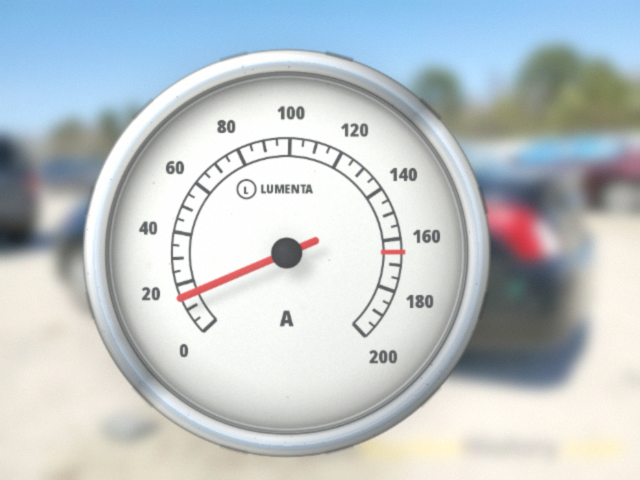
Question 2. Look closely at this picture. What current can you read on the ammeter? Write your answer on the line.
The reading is 15 A
